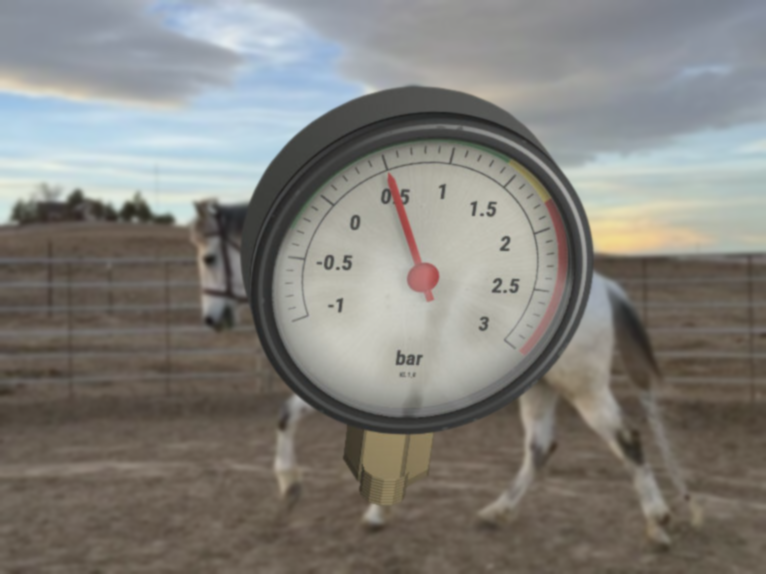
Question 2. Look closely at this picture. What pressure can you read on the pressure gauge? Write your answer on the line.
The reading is 0.5 bar
